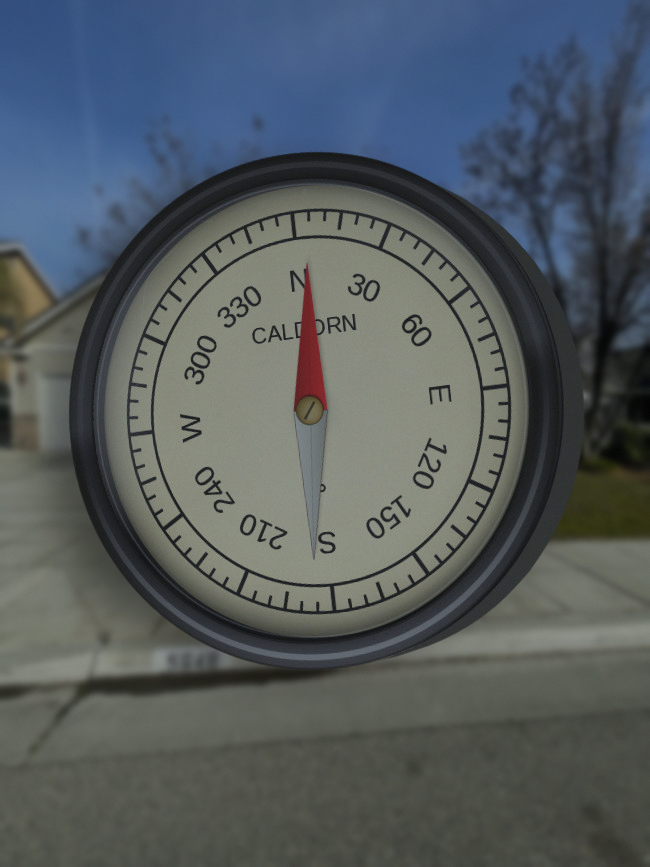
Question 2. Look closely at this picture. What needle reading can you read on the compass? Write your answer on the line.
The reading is 5 °
